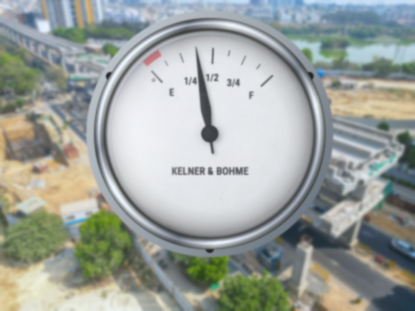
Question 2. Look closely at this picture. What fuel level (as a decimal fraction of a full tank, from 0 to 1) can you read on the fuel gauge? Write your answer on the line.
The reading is 0.375
